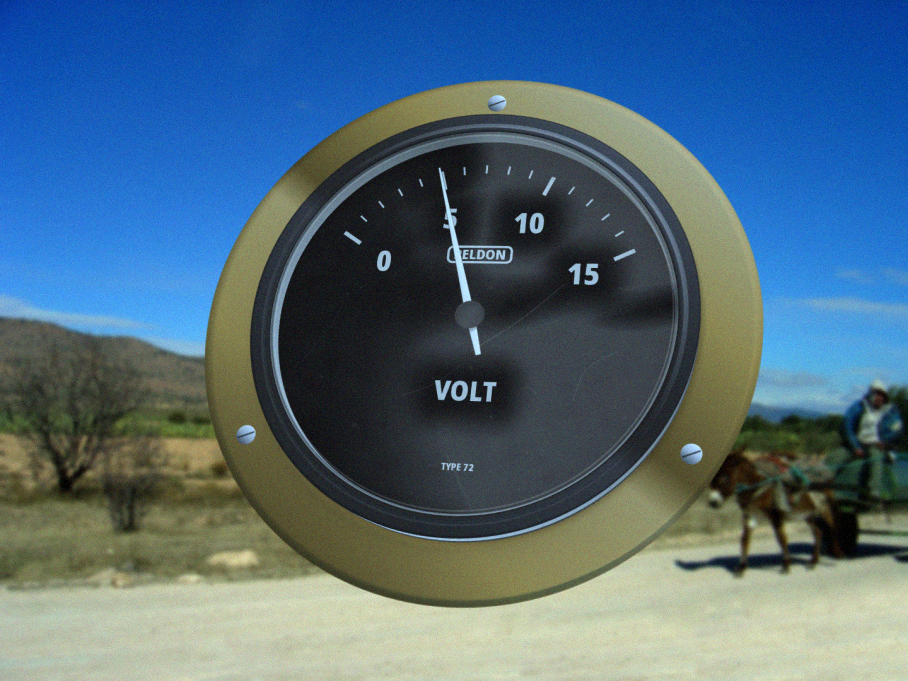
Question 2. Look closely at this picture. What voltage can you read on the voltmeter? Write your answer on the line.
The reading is 5 V
